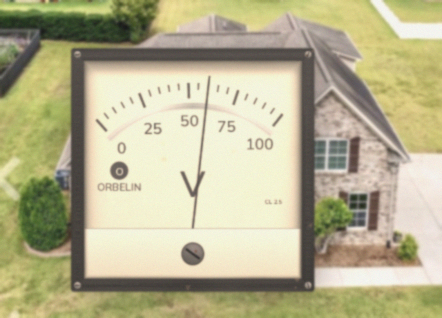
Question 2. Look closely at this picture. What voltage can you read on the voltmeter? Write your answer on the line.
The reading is 60 V
